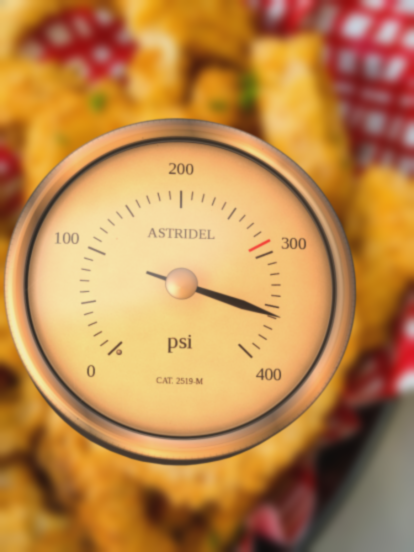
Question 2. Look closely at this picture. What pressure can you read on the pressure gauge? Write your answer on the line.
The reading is 360 psi
